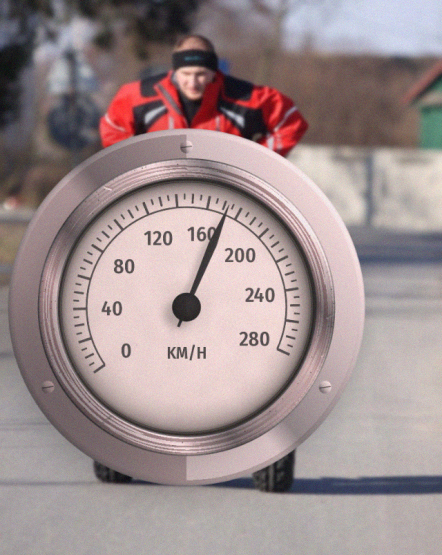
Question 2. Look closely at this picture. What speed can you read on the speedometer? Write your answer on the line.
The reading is 172.5 km/h
